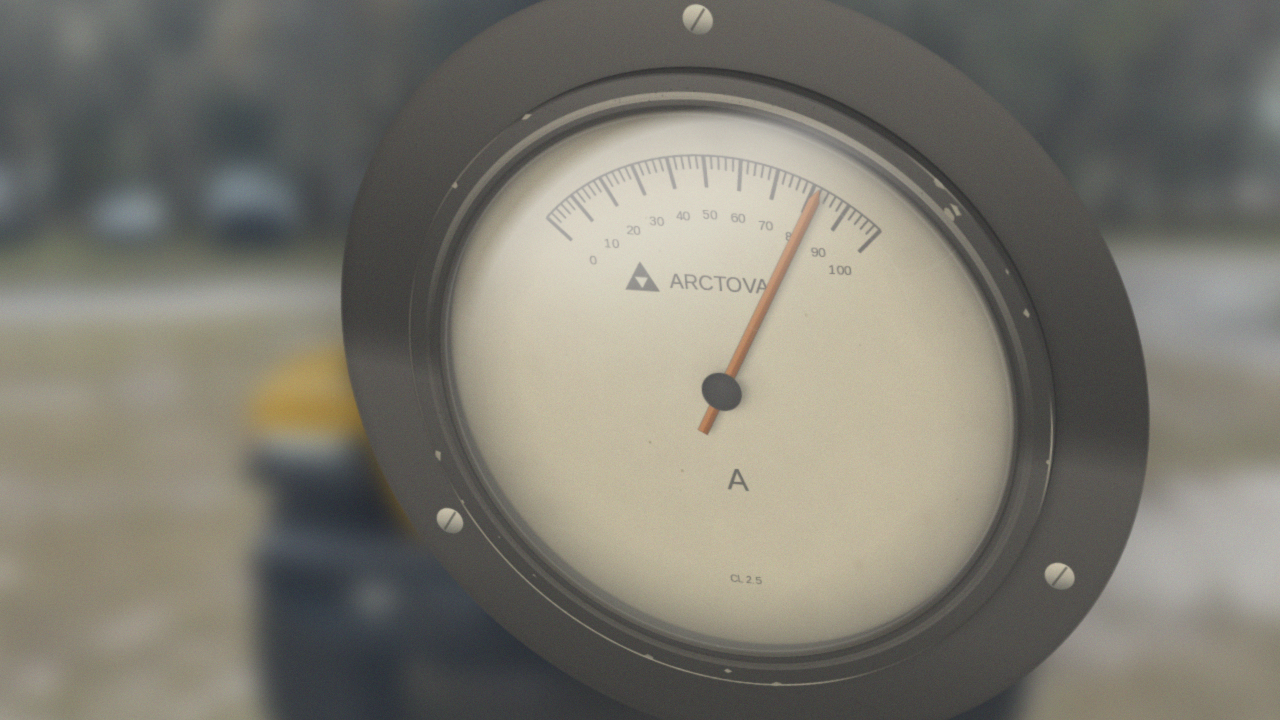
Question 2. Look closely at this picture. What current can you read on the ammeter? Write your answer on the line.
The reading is 82 A
